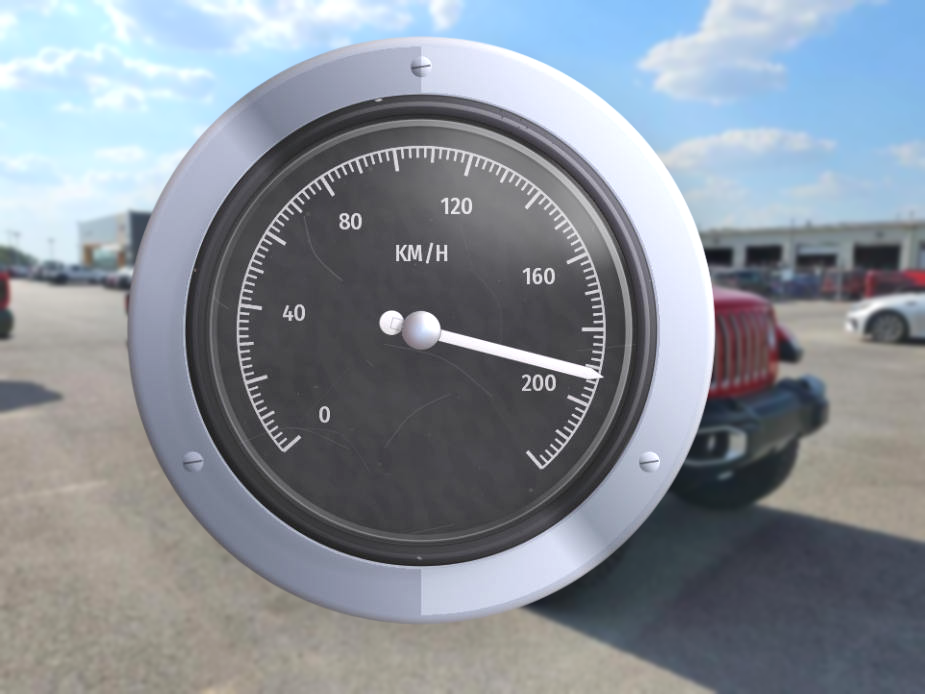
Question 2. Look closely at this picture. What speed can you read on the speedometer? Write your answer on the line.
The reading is 192 km/h
